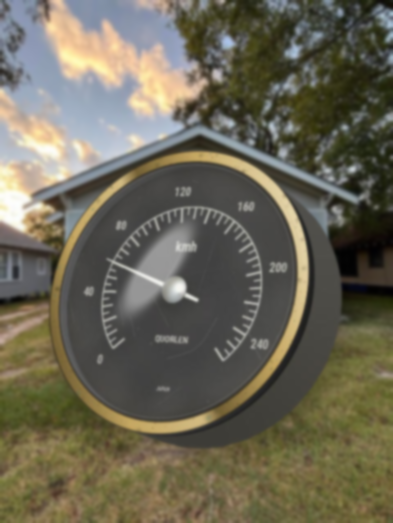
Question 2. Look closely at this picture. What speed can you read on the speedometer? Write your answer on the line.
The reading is 60 km/h
